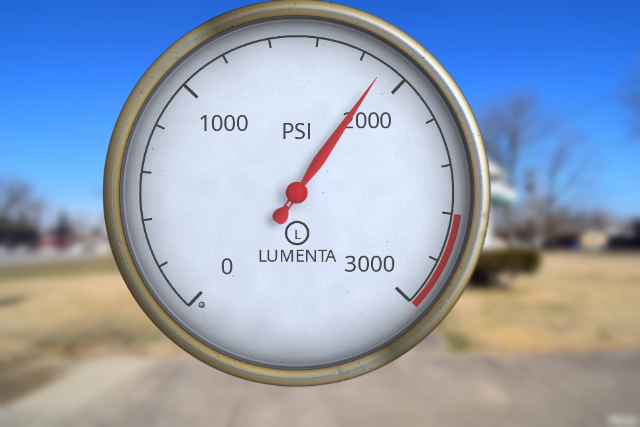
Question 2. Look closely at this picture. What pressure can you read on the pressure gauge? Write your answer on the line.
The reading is 1900 psi
